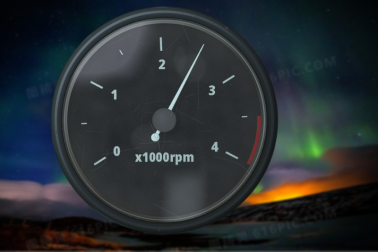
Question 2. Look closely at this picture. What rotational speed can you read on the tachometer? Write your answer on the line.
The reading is 2500 rpm
